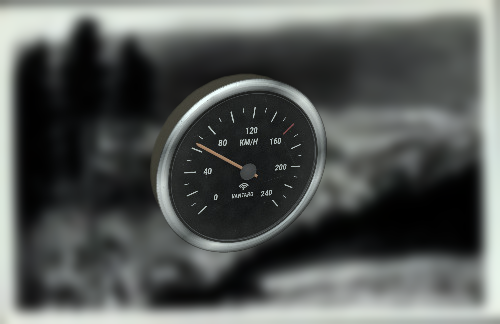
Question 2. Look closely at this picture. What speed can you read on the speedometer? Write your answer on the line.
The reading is 65 km/h
